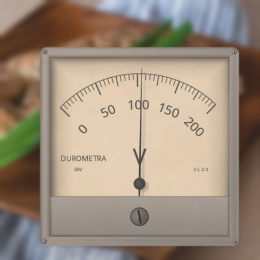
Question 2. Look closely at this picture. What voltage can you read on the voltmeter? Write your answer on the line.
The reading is 105 V
